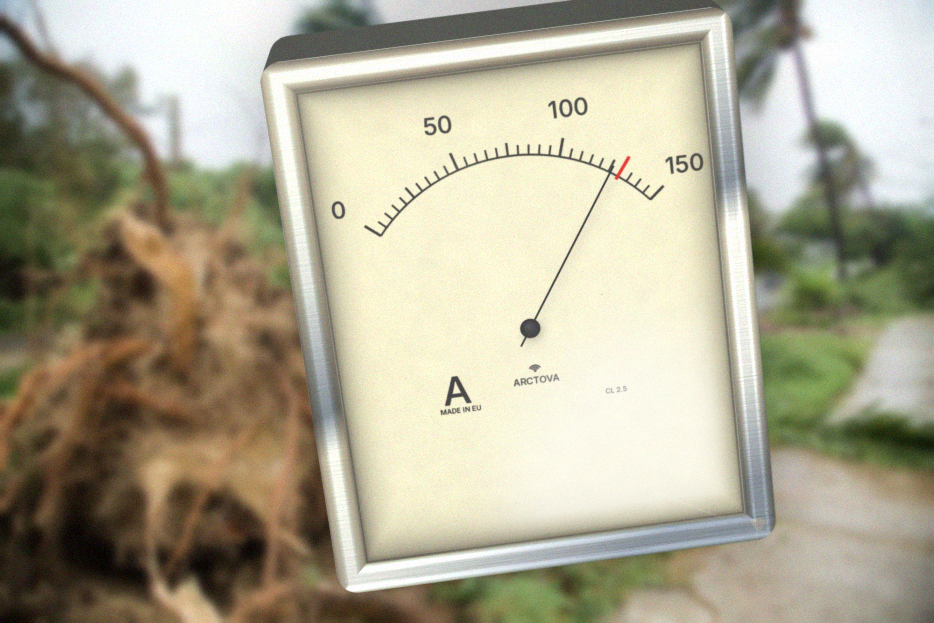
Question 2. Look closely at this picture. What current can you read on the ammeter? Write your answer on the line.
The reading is 125 A
